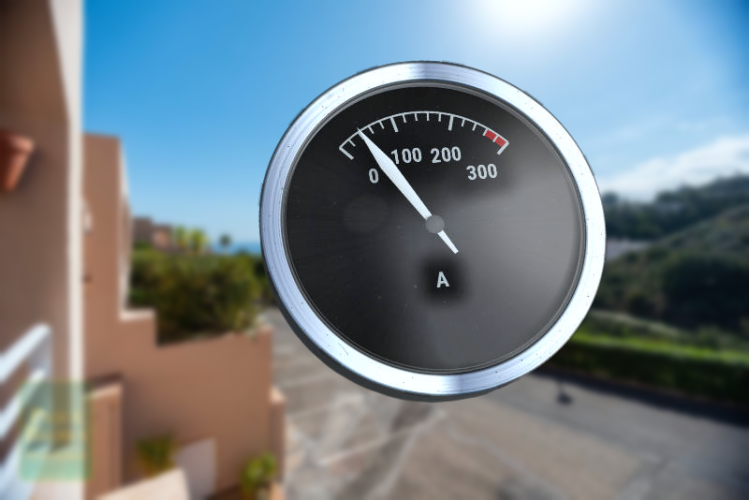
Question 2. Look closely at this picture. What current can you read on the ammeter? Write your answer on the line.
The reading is 40 A
